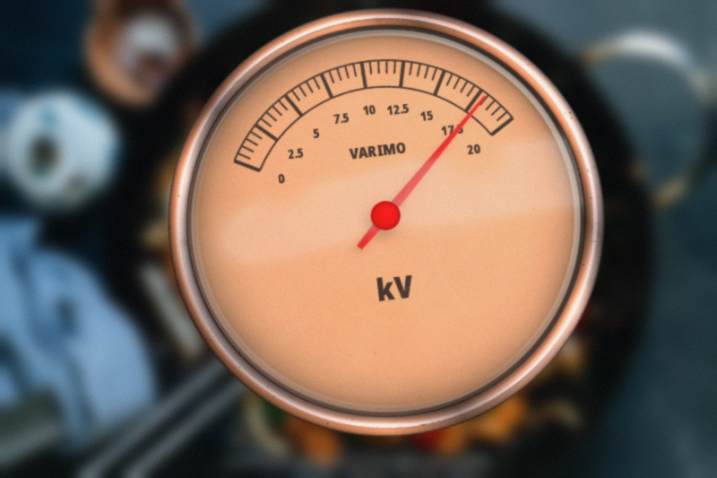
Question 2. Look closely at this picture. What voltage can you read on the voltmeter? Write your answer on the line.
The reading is 18 kV
